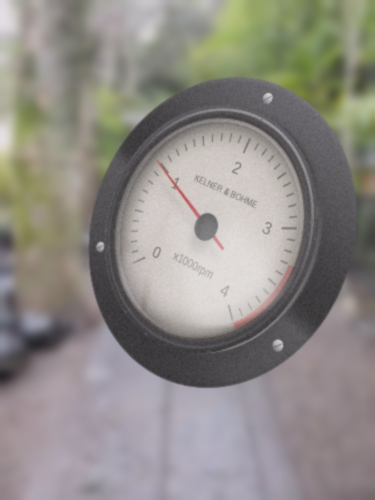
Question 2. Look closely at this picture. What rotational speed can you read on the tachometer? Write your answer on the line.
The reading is 1000 rpm
